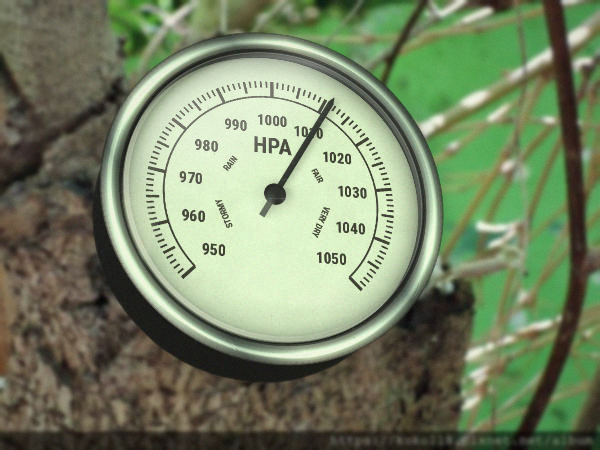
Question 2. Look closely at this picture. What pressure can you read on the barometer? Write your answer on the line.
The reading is 1011 hPa
